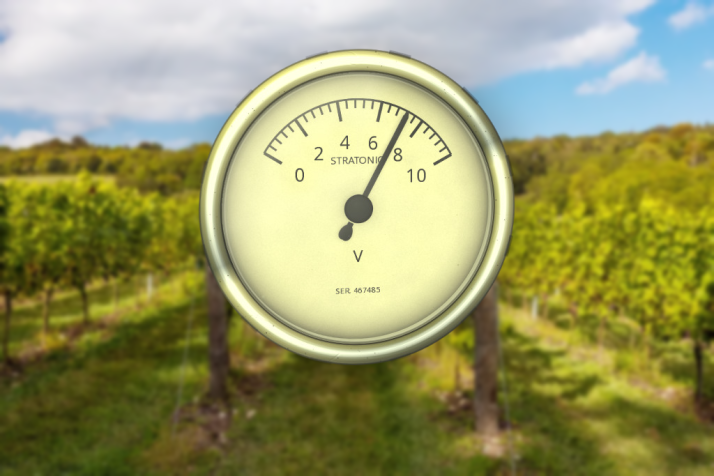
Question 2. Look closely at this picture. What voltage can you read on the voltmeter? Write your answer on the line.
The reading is 7.2 V
